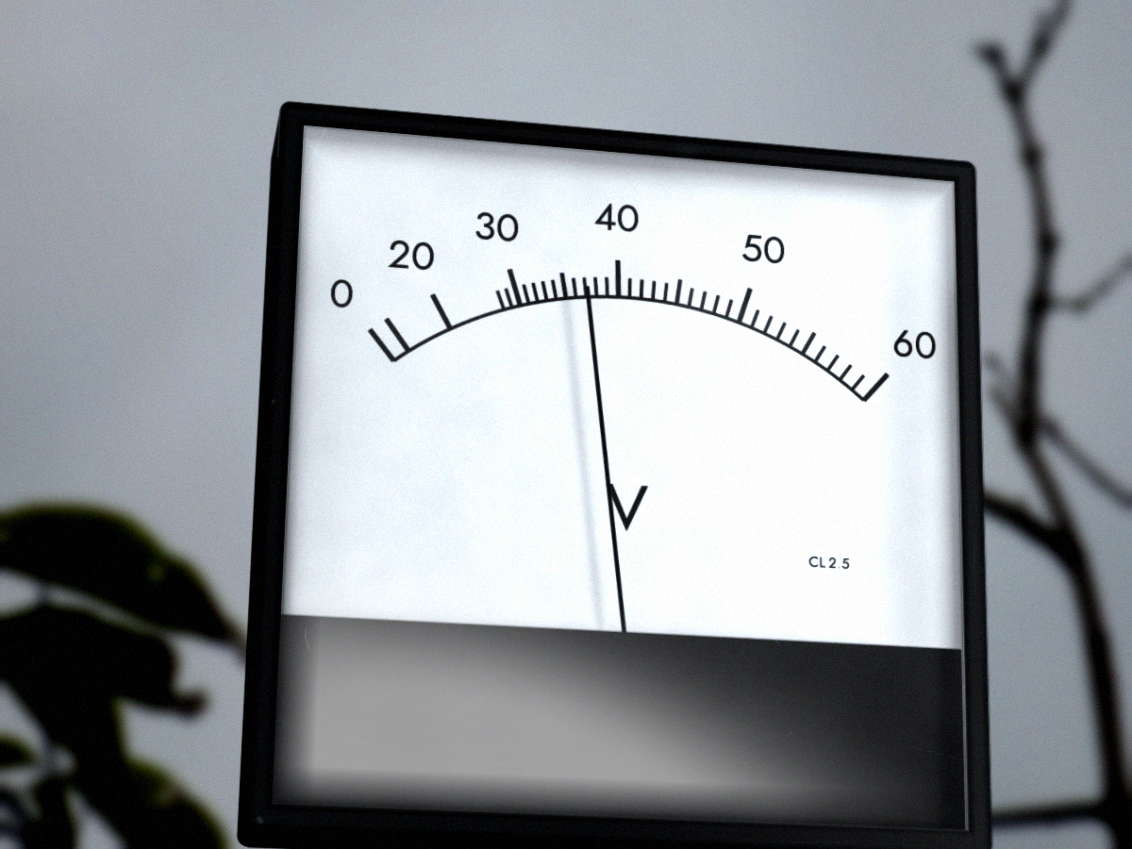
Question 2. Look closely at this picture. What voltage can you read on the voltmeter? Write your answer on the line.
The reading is 37 V
